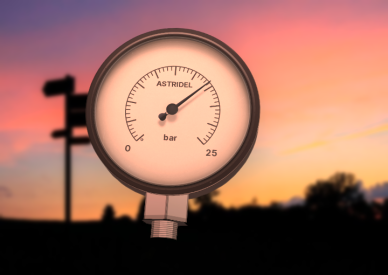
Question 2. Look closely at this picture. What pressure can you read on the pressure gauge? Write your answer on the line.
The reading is 17 bar
